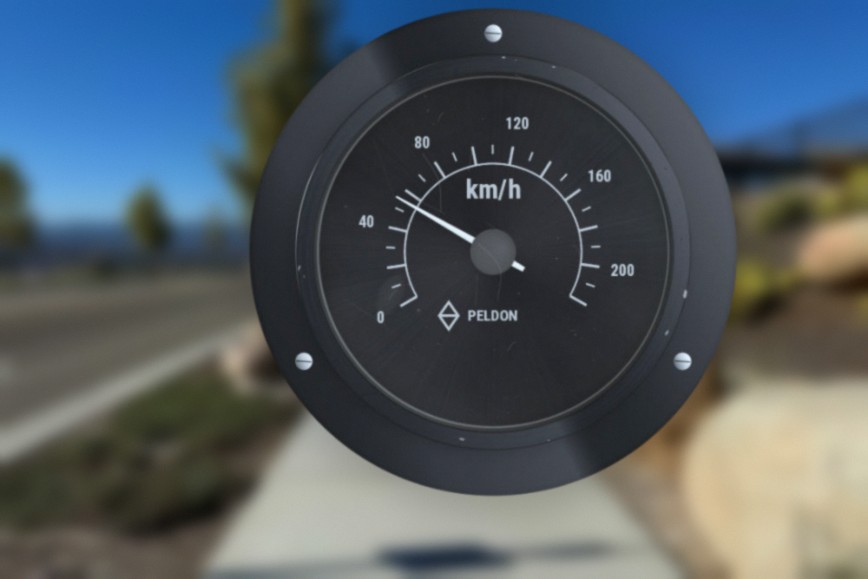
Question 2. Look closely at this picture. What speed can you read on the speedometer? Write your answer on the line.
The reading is 55 km/h
